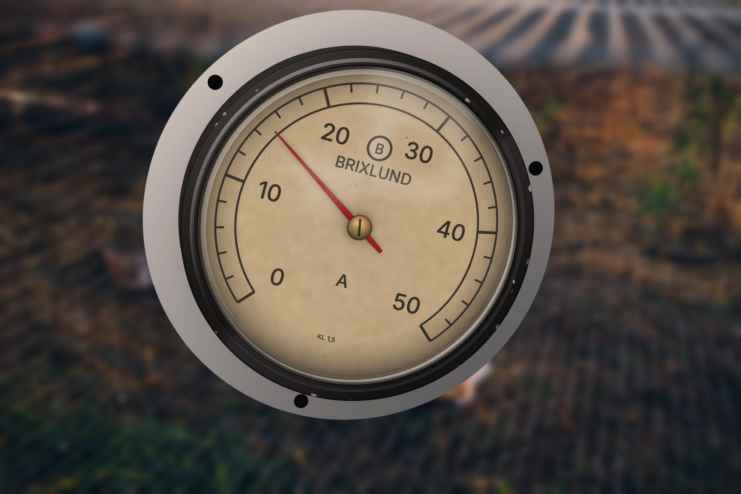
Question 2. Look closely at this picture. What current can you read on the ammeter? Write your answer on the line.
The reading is 15 A
